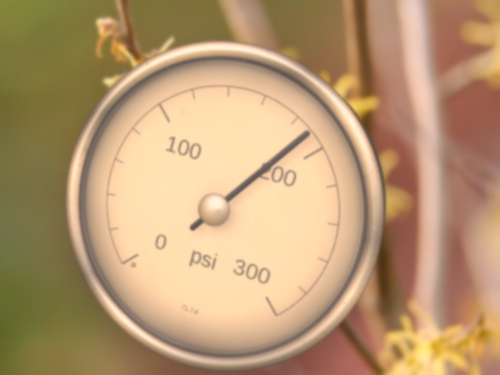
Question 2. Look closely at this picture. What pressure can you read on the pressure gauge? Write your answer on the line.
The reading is 190 psi
